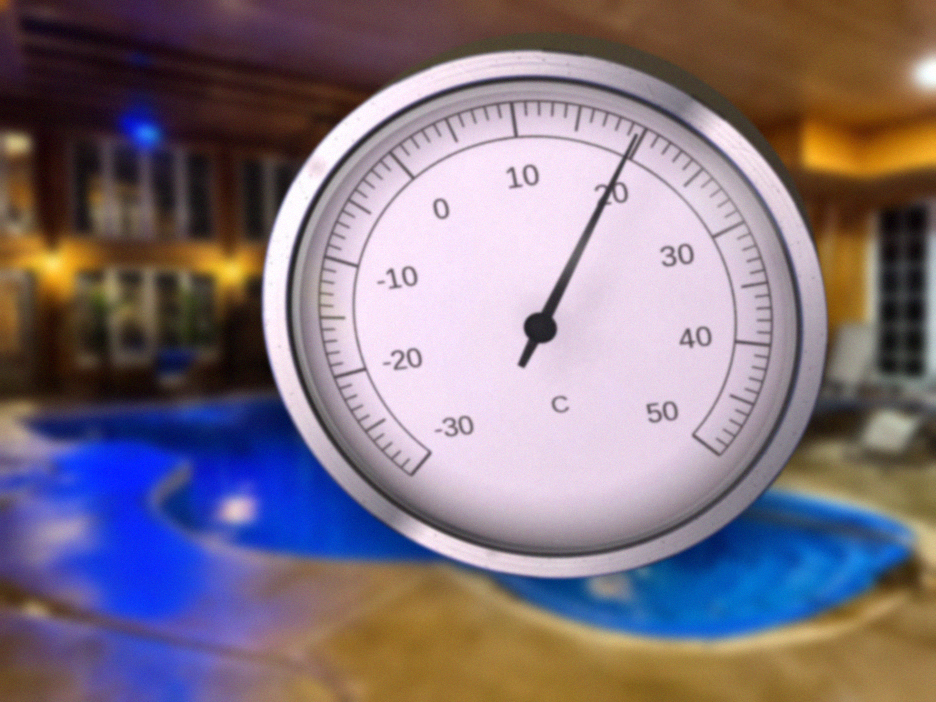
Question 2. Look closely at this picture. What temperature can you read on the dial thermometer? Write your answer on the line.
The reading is 19.5 °C
